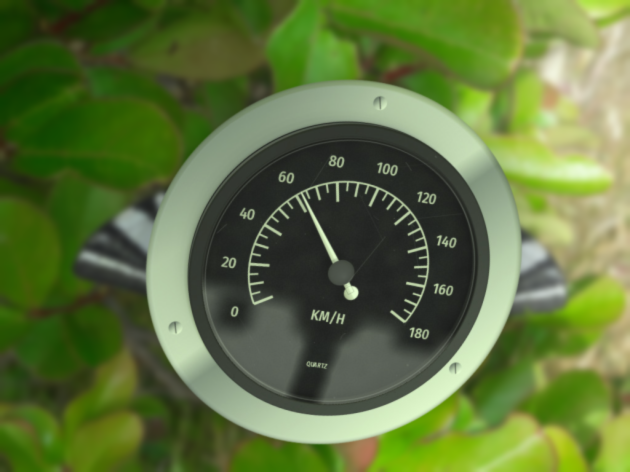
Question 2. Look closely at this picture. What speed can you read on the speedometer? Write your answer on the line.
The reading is 62.5 km/h
